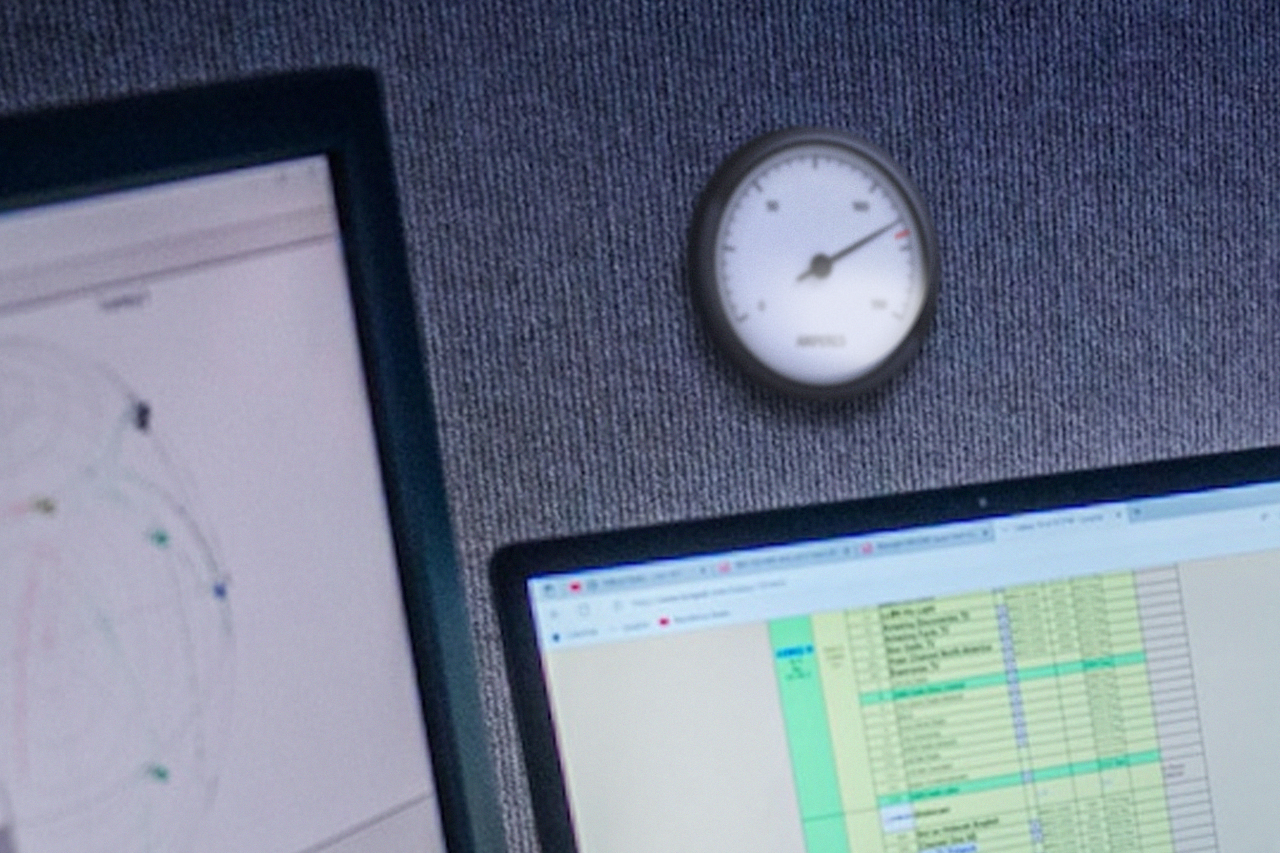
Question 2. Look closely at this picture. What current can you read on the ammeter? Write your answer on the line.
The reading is 115 A
